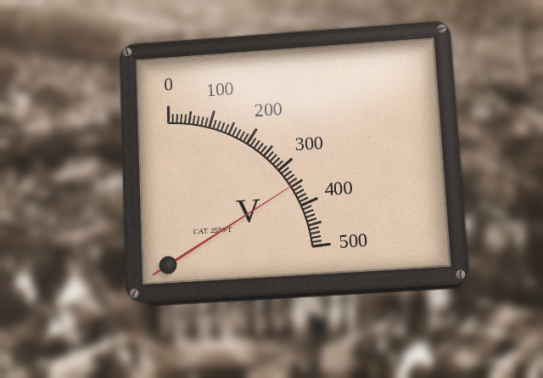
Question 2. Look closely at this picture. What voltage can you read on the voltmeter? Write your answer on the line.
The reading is 350 V
